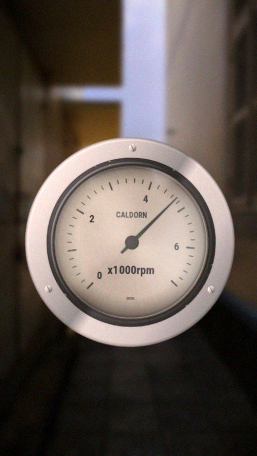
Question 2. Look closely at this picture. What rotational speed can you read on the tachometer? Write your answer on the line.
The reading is 4700 rpm
